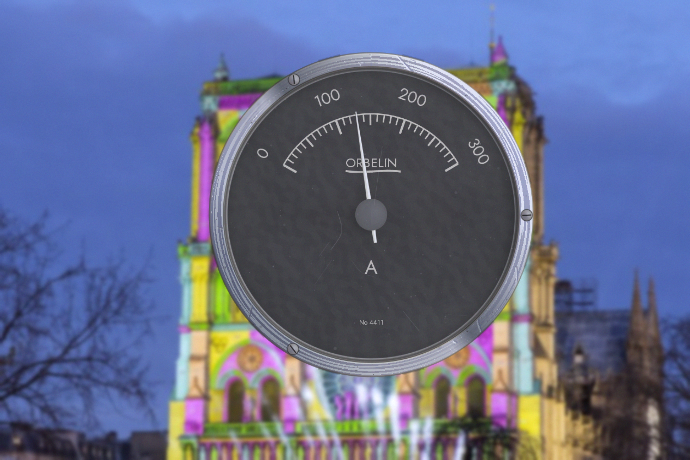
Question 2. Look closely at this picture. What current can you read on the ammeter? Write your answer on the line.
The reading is 130 A
